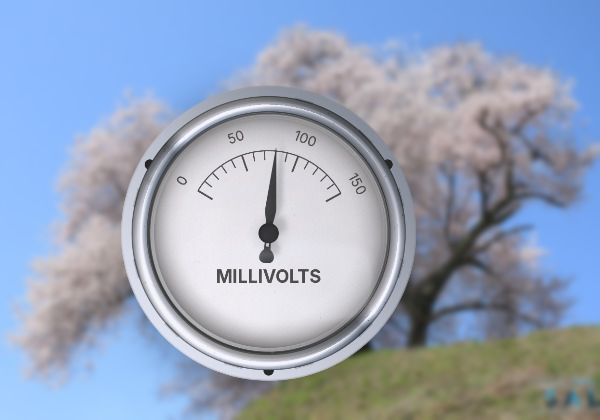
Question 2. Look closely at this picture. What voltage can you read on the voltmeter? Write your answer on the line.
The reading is 80 mV
